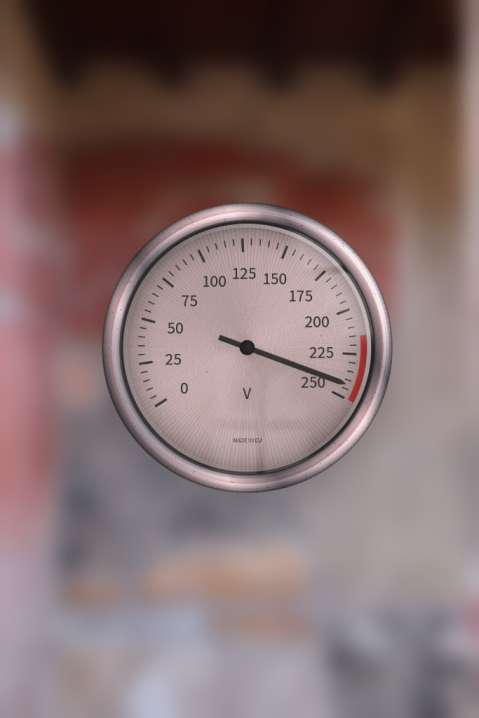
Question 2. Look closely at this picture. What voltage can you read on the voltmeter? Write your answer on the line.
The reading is 242.5 V
